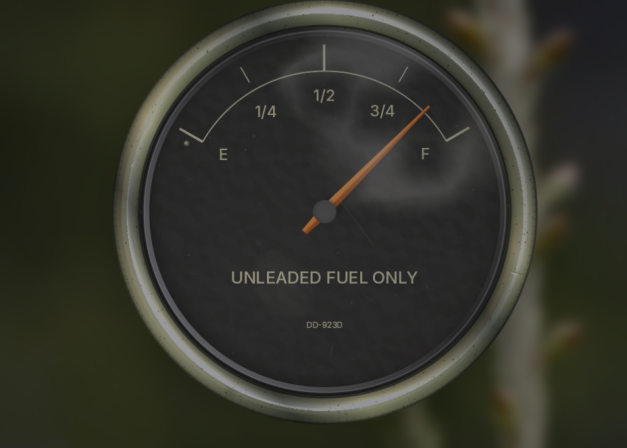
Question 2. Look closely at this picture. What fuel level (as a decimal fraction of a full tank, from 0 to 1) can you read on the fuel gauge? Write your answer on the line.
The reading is 0.875
